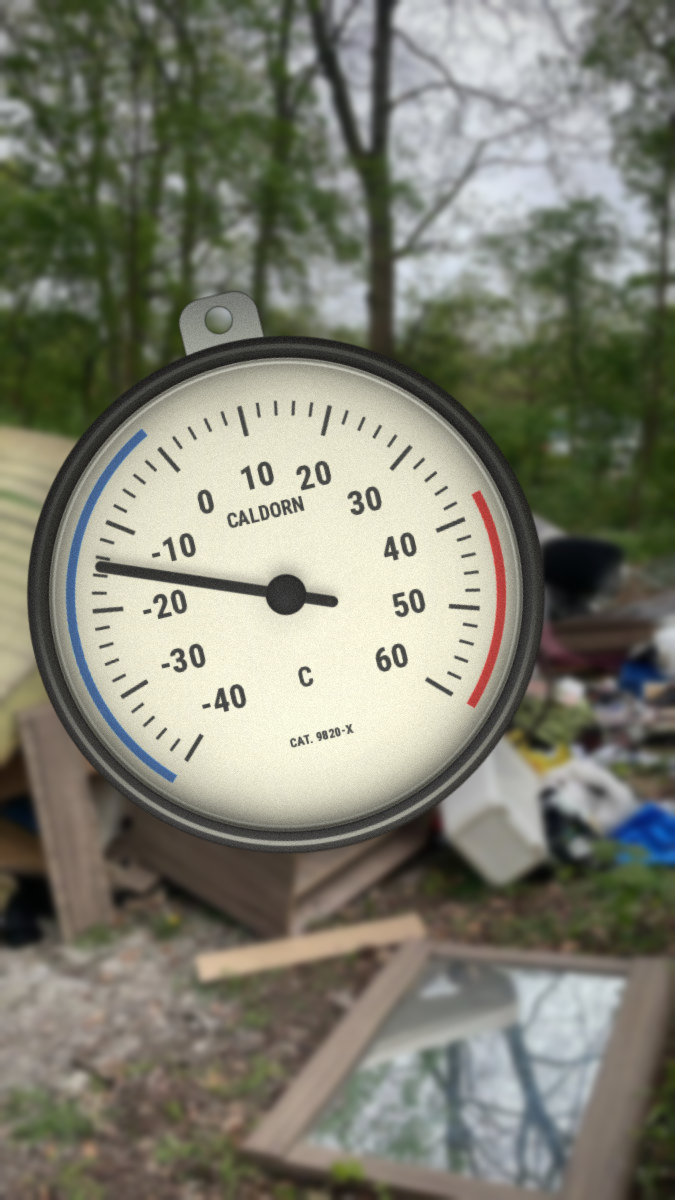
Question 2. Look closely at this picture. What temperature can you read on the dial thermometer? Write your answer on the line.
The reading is -15 °C
